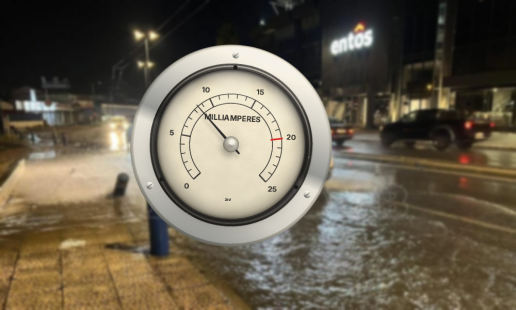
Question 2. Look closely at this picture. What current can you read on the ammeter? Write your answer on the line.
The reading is 8.5 mA
